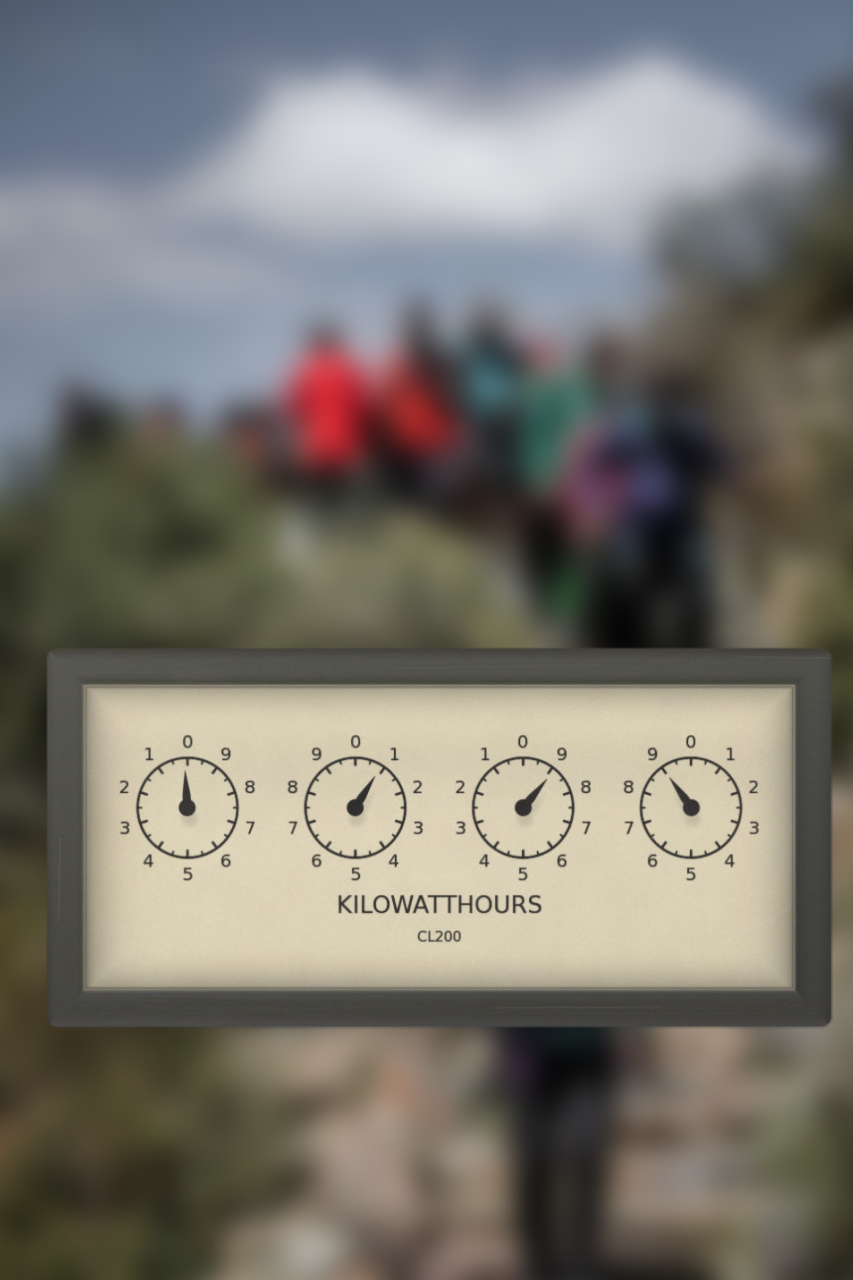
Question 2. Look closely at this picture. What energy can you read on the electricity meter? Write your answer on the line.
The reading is 89 kWh
